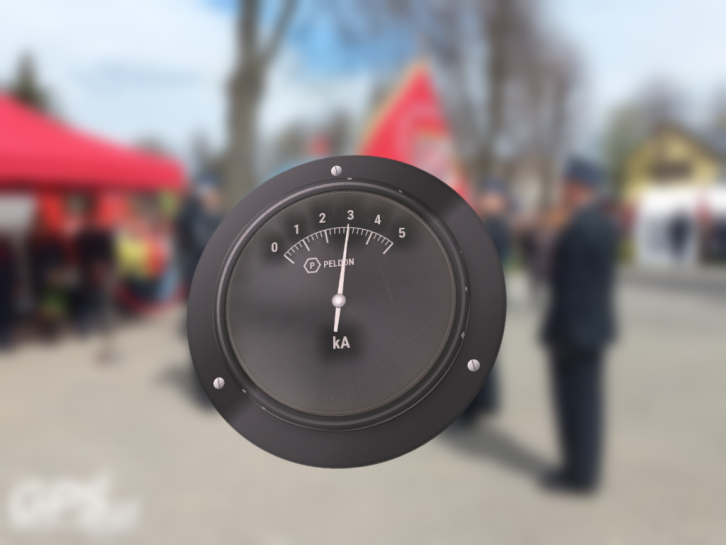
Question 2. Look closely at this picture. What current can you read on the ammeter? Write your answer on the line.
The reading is 3 kA
